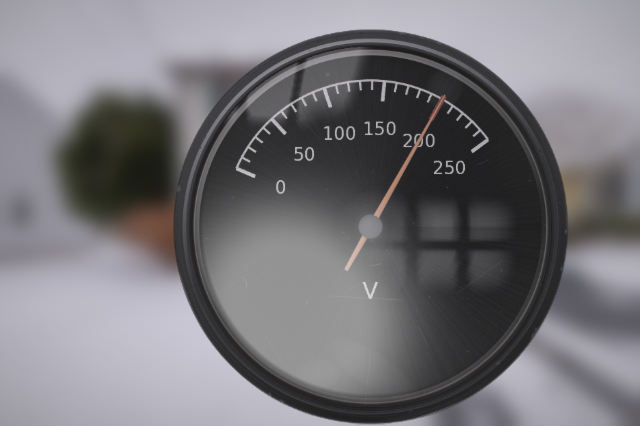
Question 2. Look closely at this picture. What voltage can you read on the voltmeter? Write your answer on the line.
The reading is 200 V
